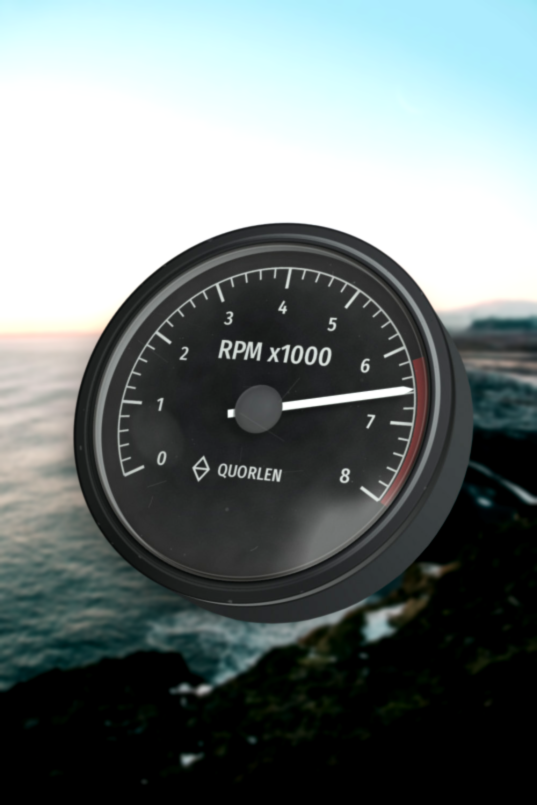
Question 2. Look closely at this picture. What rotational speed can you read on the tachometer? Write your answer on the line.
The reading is 6600 rpm
